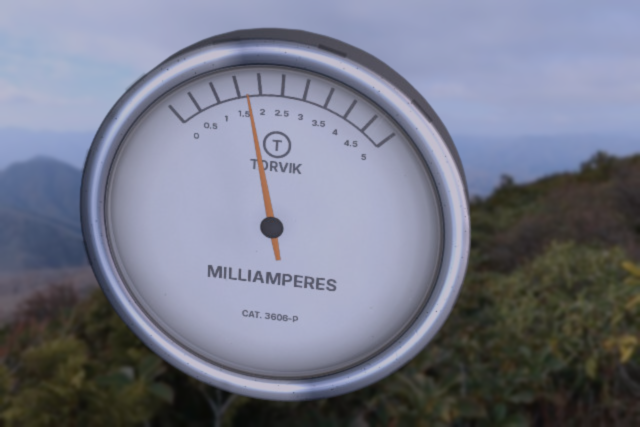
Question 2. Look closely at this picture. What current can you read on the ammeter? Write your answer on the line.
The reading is 1.75 mA
